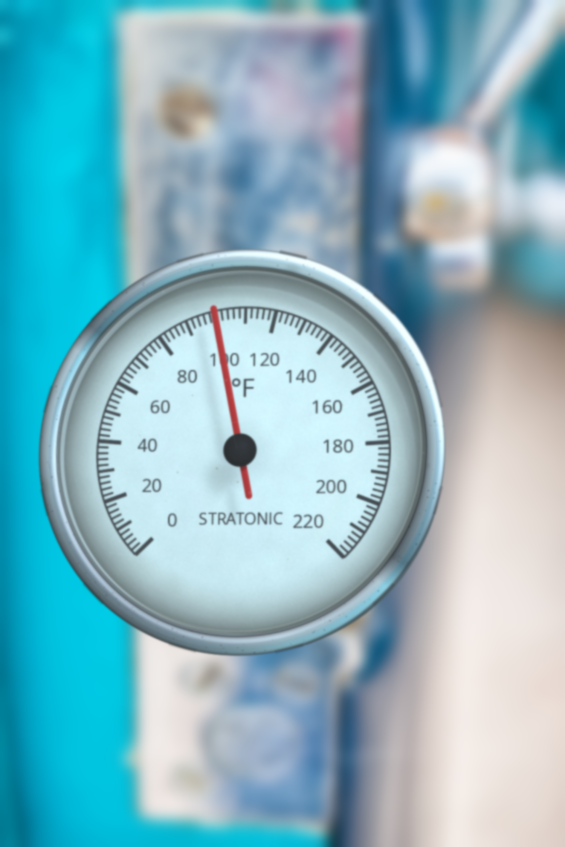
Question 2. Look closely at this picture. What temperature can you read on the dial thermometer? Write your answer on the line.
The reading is 100 °F
